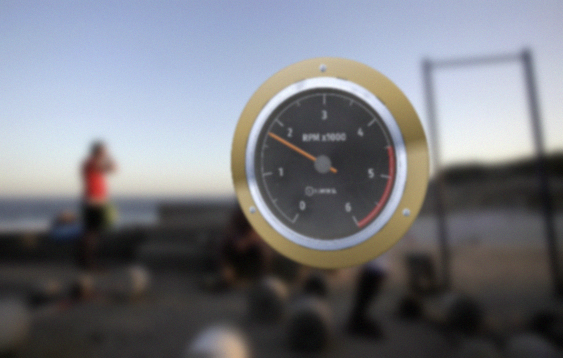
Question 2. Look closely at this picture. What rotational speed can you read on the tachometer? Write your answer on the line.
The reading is 1750 rpm
